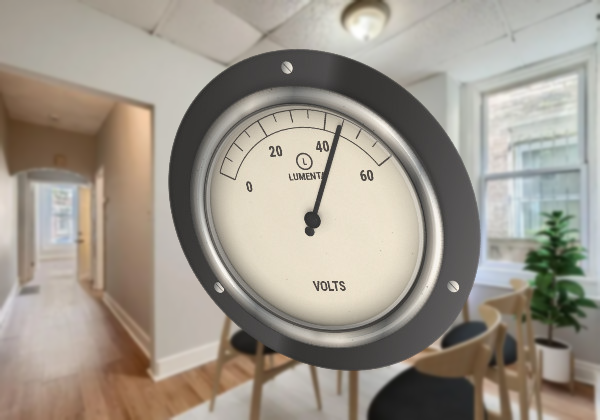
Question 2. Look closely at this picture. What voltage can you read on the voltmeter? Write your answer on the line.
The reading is 45 V
